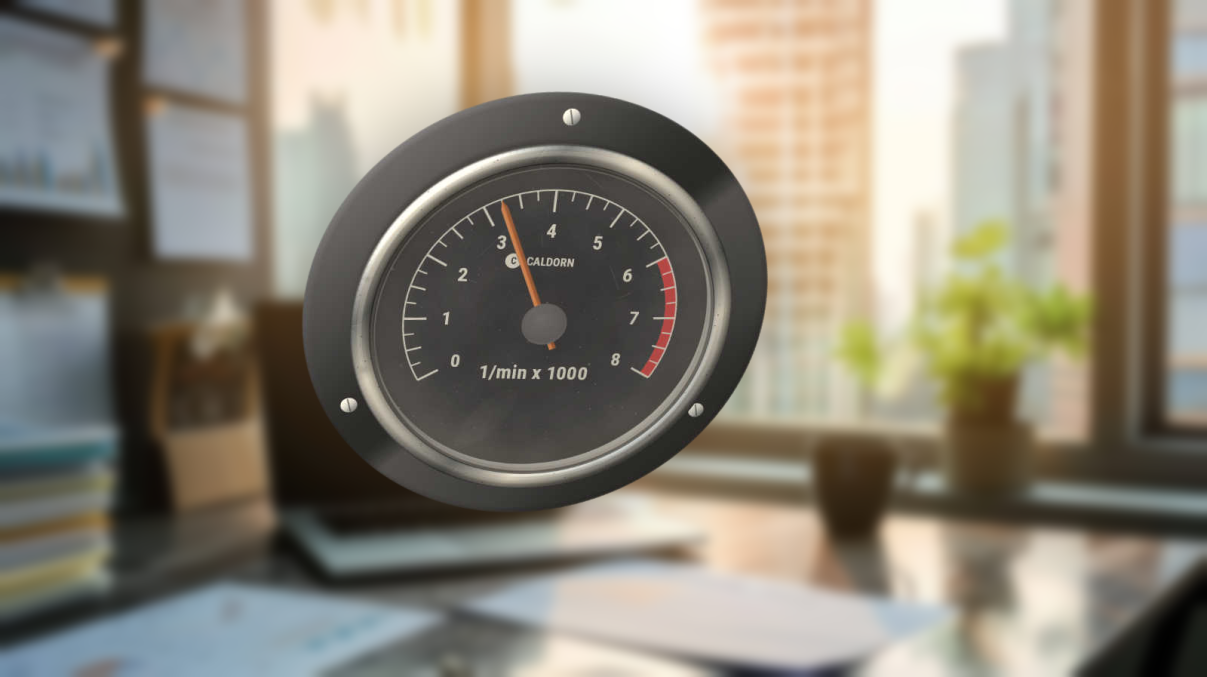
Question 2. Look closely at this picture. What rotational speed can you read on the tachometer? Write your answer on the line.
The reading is 3250 rpm
